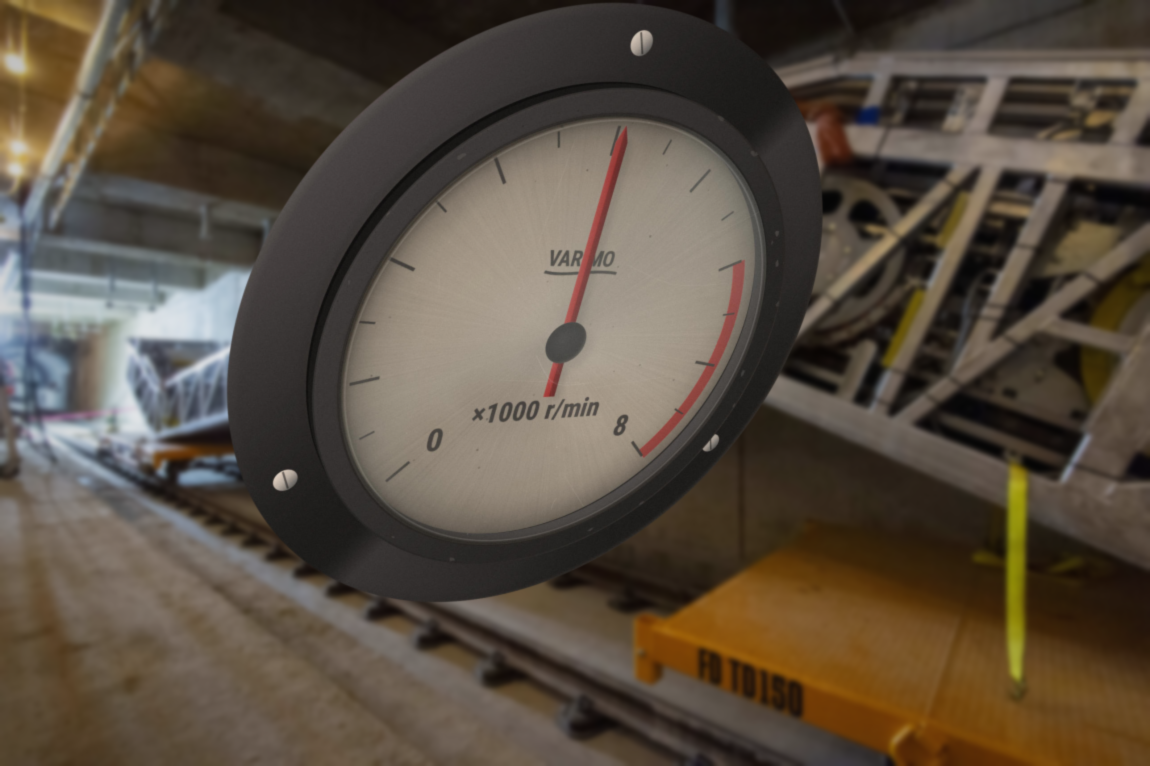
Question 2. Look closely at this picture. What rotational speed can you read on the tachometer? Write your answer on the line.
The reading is 4000 rpm
